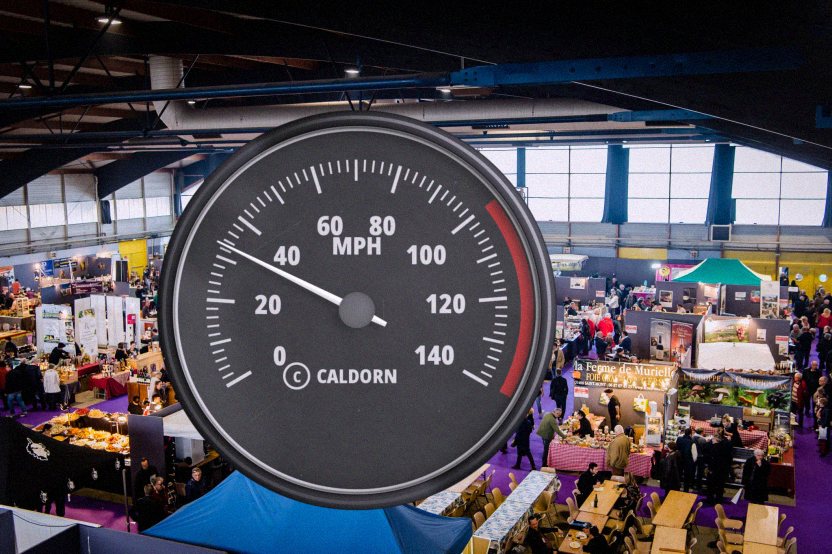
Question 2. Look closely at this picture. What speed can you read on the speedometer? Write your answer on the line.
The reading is 33 mph
